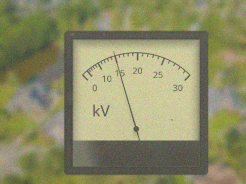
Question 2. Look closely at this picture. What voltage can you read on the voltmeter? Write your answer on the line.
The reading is 15 kV
